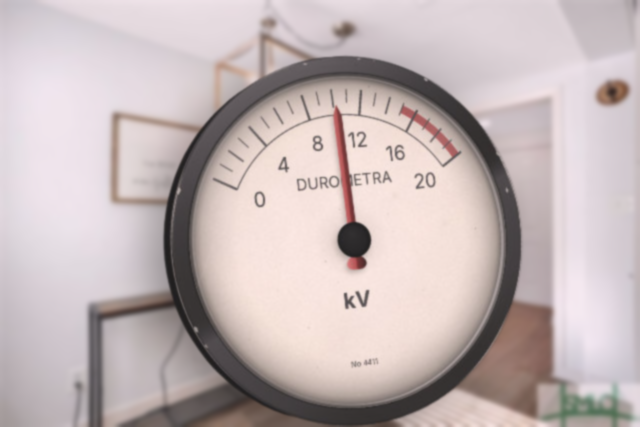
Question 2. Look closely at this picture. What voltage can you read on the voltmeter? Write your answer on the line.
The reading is 10 kV
